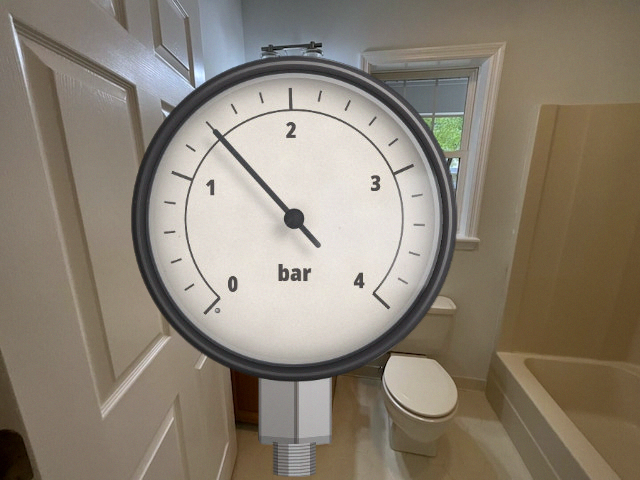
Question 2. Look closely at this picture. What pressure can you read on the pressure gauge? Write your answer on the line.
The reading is 1.4 bar
